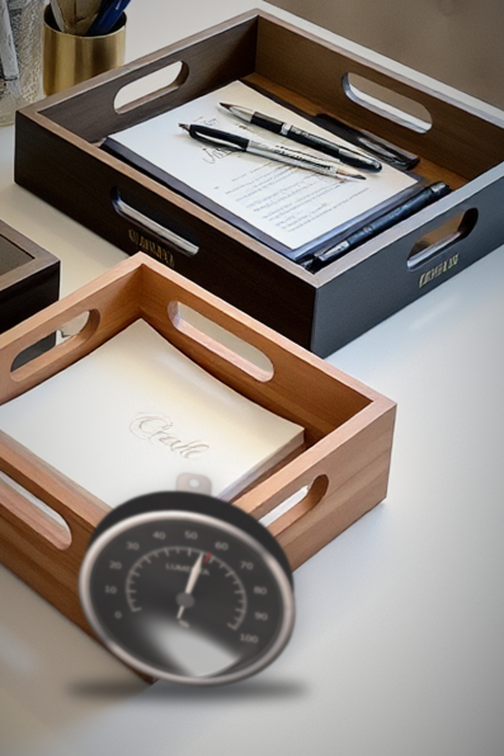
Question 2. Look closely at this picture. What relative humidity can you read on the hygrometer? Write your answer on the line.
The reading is 55 %
